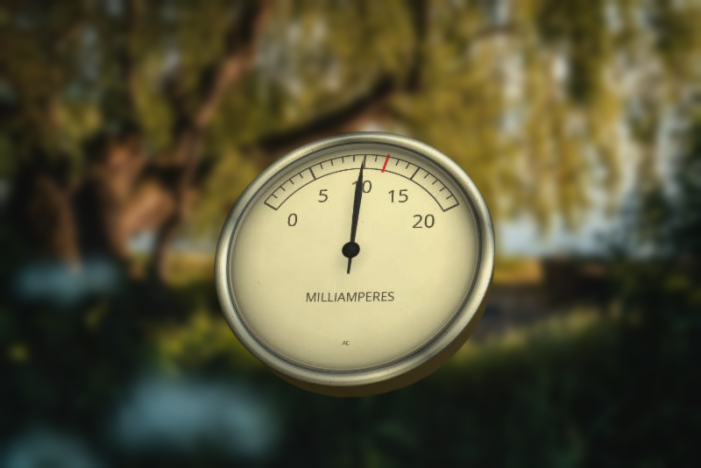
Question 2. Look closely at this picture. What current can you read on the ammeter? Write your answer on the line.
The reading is 10 mA
